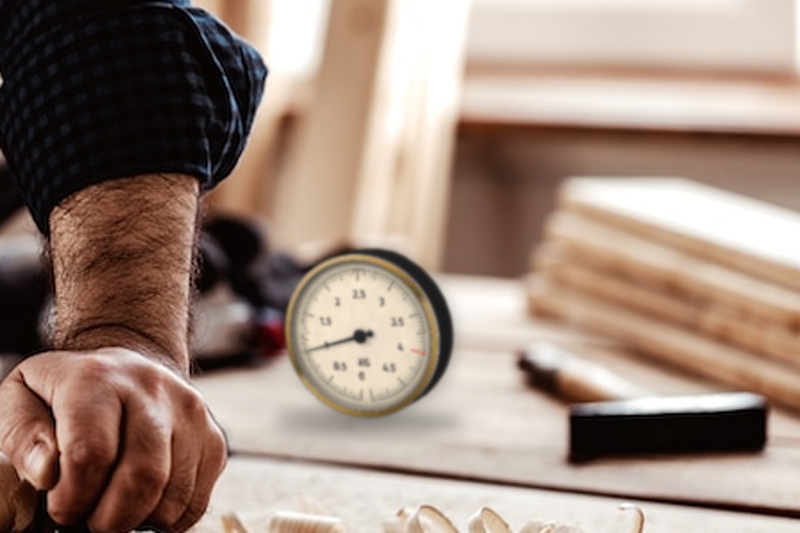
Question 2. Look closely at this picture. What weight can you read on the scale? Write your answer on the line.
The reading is 1 kg
